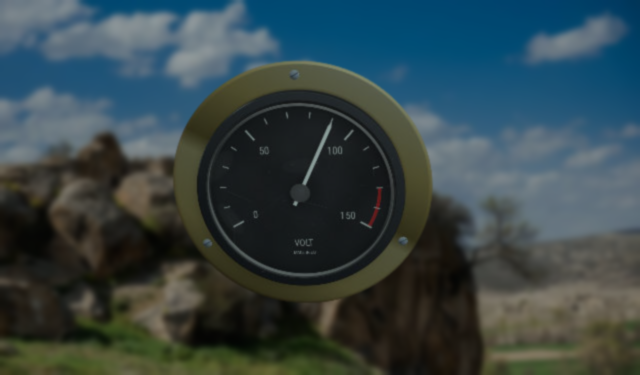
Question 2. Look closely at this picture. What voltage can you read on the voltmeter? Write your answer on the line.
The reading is 90 V
